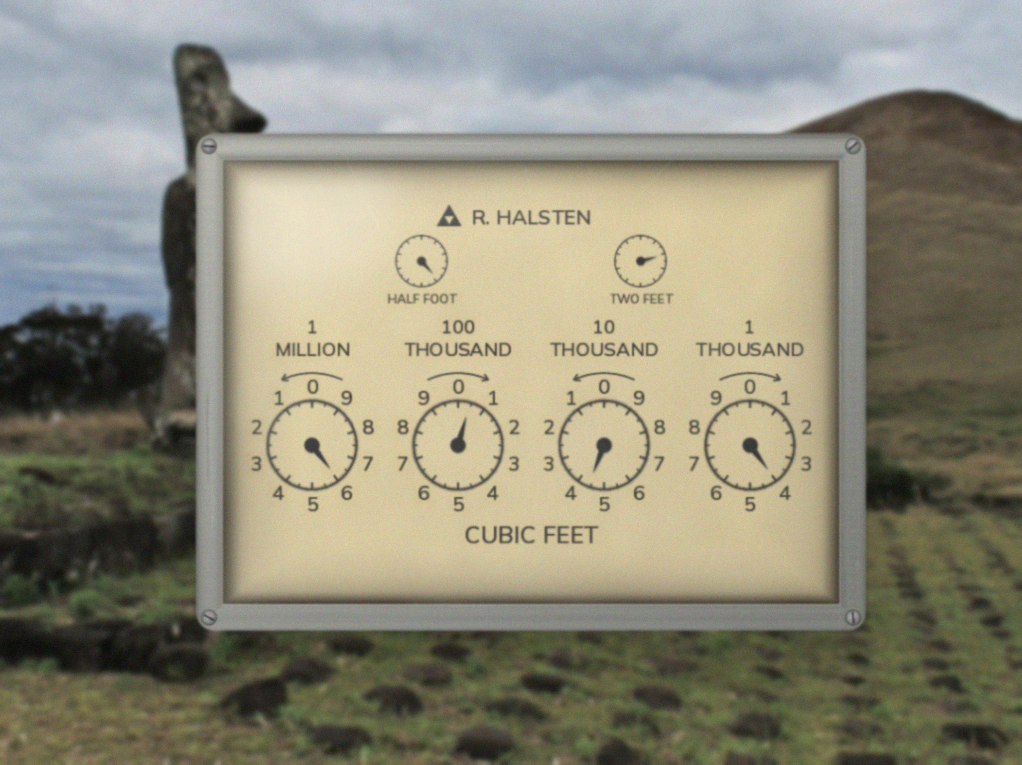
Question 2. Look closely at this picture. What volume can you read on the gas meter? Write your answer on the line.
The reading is 604400 ft³
